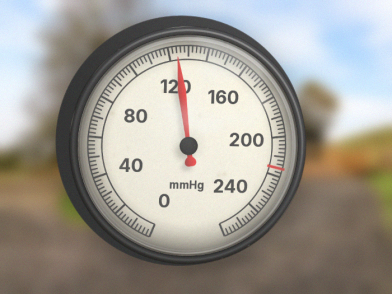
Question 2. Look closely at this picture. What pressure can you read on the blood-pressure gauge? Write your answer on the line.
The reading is 124 mmHg
